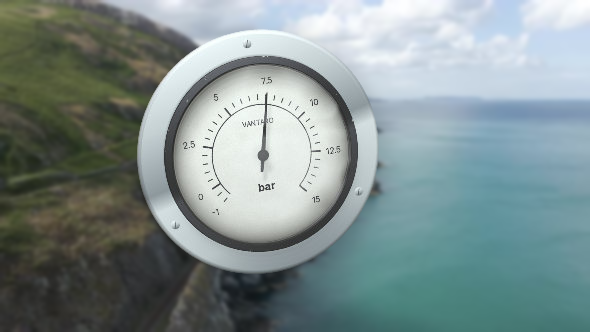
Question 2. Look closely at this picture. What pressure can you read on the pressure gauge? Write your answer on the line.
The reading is 7.5 bar
